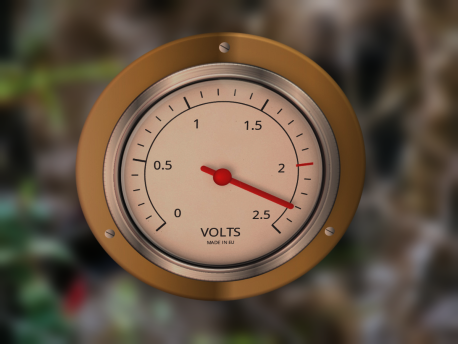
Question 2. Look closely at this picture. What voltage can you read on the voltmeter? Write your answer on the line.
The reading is 2.3 V
